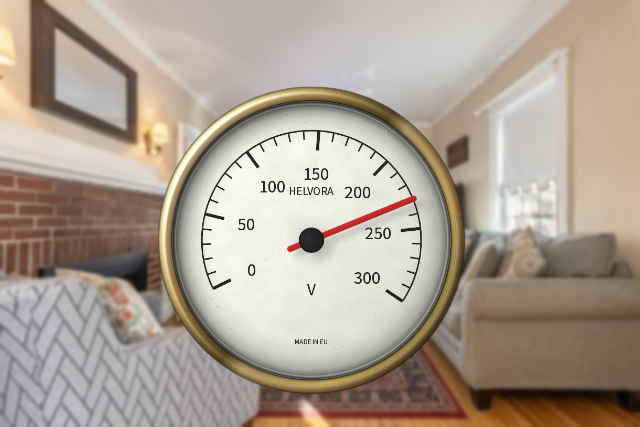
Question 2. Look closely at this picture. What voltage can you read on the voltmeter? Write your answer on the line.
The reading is 230 V
